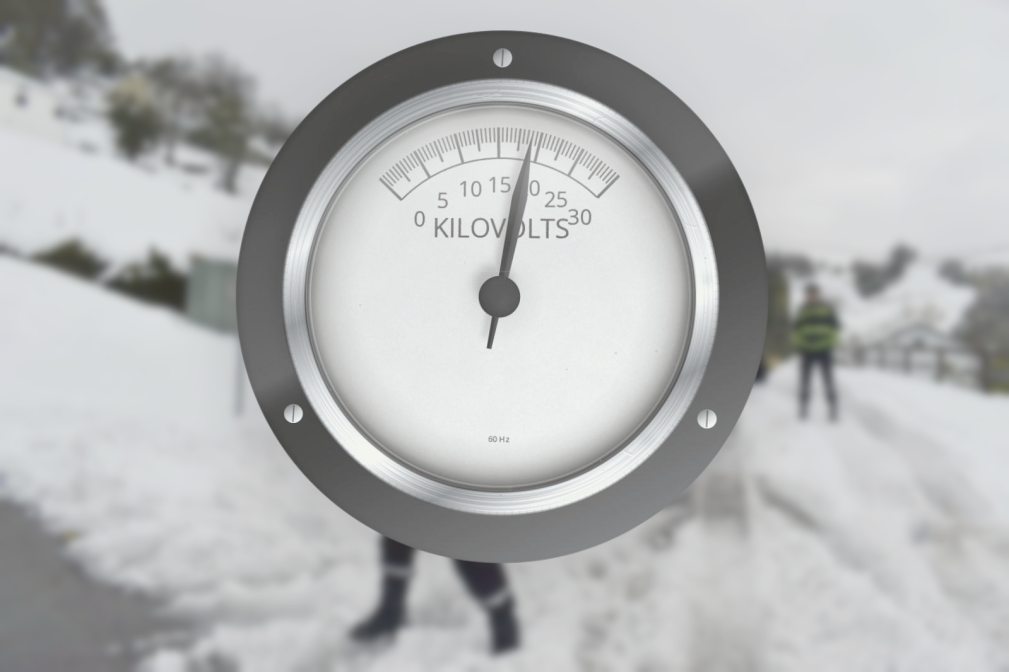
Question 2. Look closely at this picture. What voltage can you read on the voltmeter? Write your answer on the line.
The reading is 19 kV
